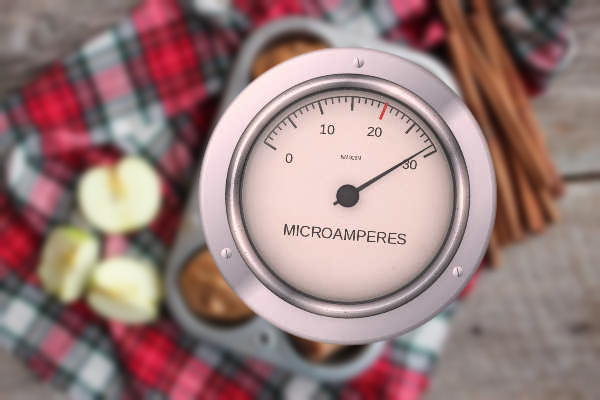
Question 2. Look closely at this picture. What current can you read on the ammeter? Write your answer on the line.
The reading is 29 µA
